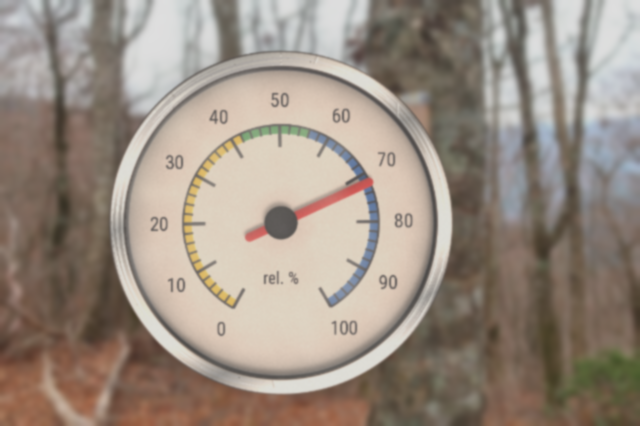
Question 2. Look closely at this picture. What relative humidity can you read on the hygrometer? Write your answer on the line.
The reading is 72 %
